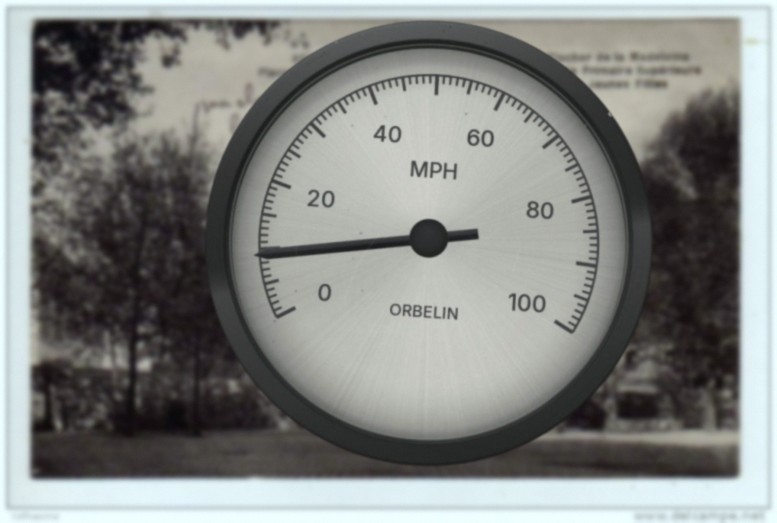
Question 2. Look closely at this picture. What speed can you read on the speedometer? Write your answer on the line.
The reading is 9 mph
